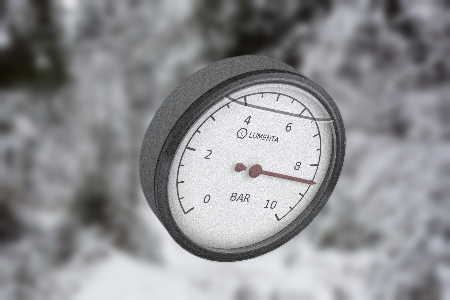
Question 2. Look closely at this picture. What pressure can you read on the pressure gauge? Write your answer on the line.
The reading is 8.5 bar
